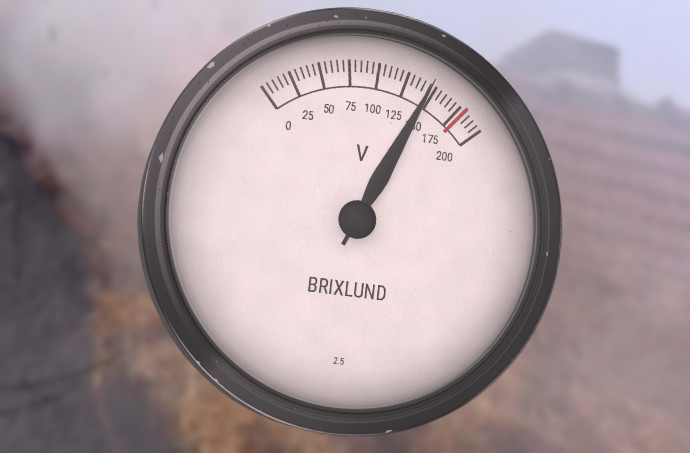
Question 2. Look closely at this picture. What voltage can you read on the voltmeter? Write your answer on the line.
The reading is 145 V
